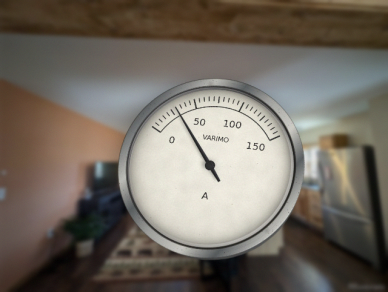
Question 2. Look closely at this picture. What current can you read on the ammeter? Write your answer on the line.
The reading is 30 A
